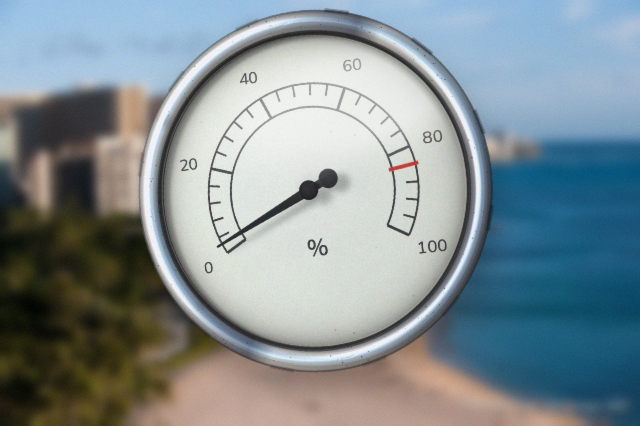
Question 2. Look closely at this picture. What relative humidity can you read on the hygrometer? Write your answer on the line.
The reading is 2 %
